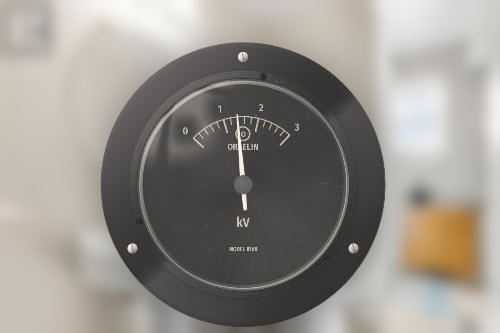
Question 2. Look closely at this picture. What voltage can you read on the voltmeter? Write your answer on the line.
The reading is 1.4 kV
